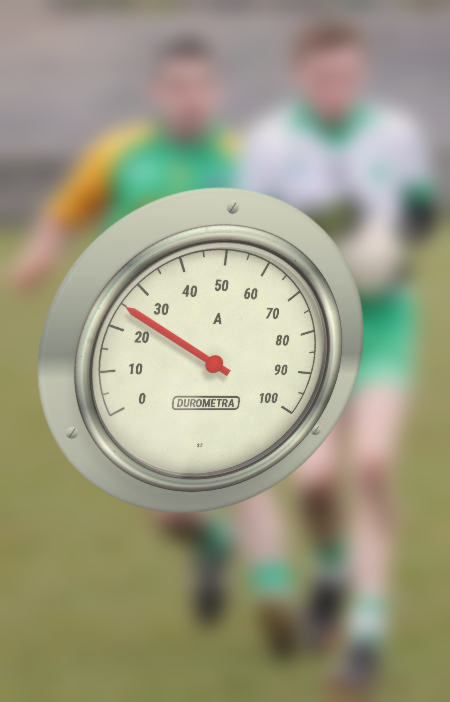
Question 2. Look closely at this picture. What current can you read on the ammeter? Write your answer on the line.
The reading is 25 A
